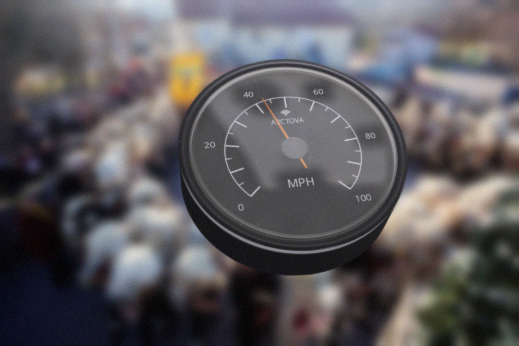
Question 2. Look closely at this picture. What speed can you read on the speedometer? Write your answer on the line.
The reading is 42.5 mph
